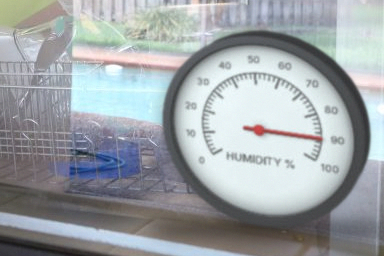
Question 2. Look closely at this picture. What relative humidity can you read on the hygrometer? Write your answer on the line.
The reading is 90 %
